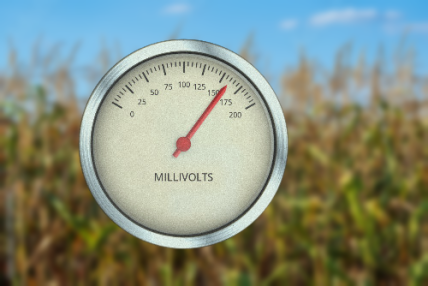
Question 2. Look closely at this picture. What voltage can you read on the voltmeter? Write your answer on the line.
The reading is 160 mV
